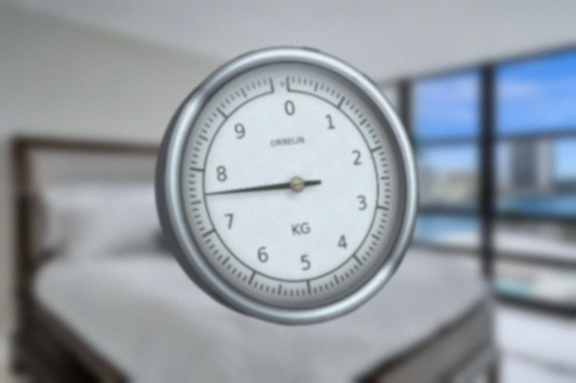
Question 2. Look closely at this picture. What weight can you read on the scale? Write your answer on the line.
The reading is 7.6 kg
